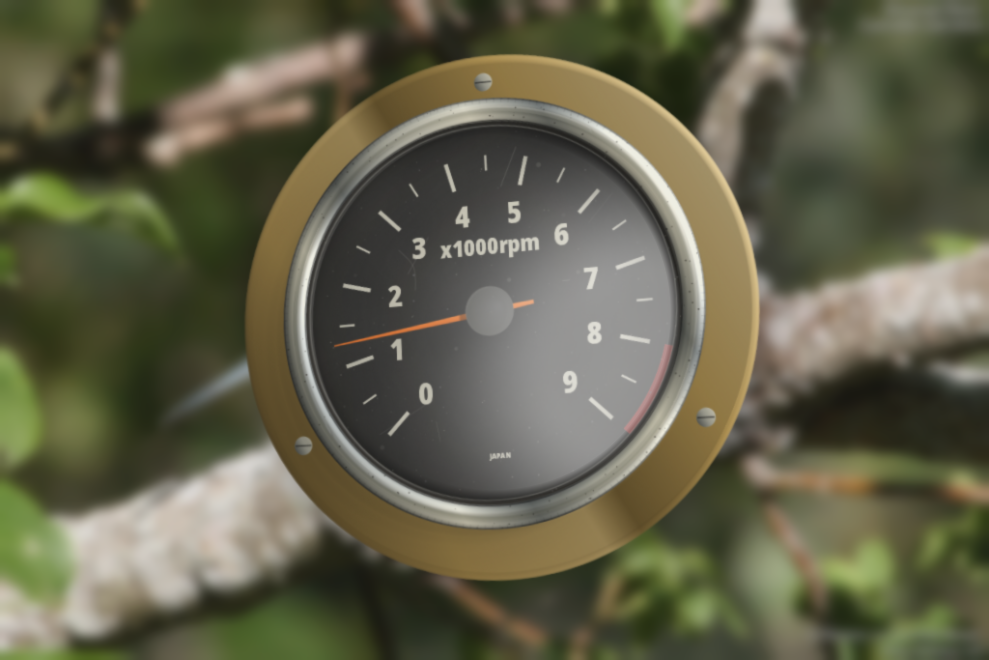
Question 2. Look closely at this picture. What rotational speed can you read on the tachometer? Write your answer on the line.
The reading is 1250 rpm
